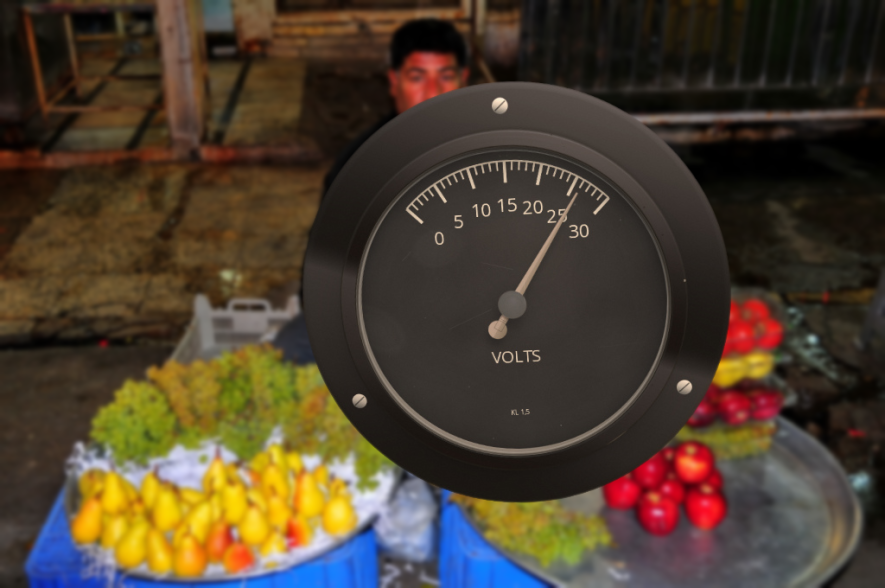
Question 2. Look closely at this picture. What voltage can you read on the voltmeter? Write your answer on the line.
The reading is 26 V
